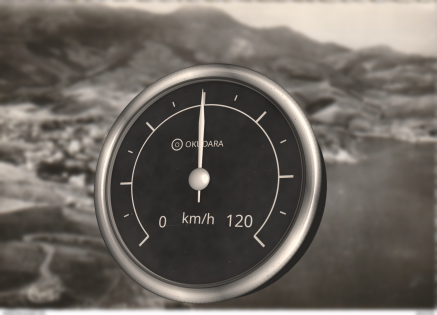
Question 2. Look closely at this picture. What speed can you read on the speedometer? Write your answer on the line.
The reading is 60 km/h
